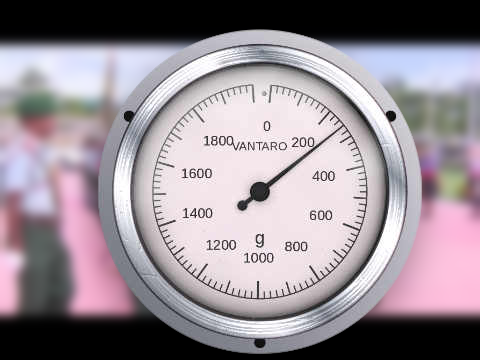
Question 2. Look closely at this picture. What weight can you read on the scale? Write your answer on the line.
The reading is 260 g
